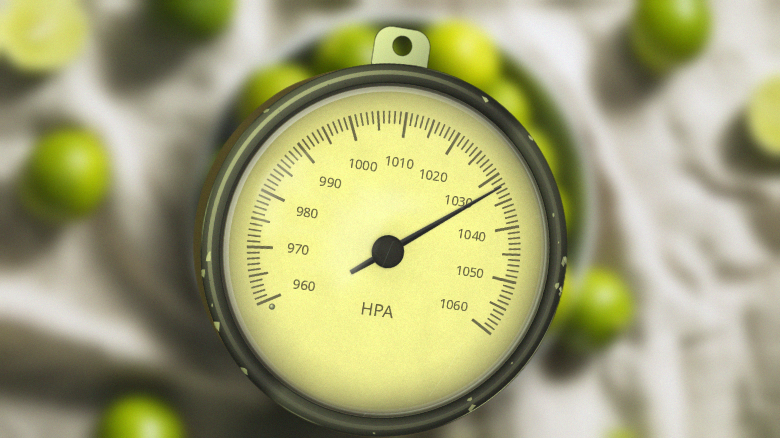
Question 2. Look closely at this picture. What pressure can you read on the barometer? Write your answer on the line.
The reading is 1032 hPa
